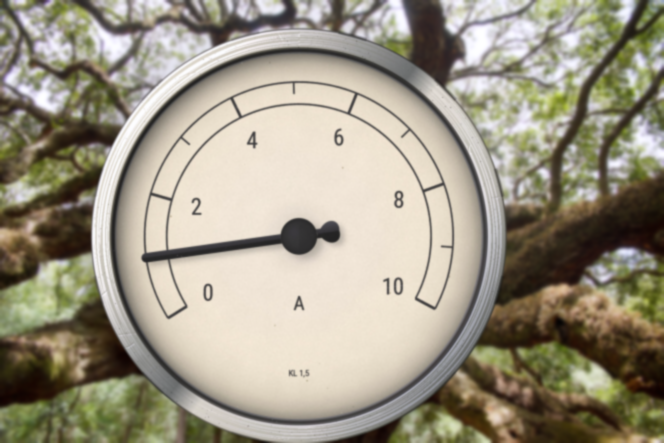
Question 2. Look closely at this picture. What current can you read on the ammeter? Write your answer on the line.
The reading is 1 A
